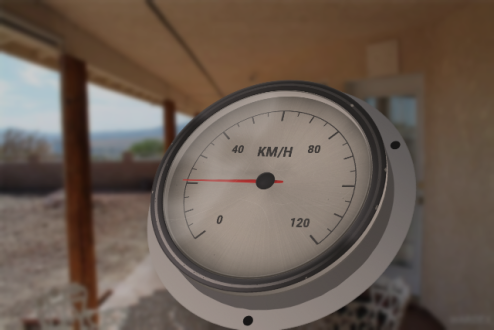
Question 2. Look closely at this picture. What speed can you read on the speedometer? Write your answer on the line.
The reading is 20 km/h
